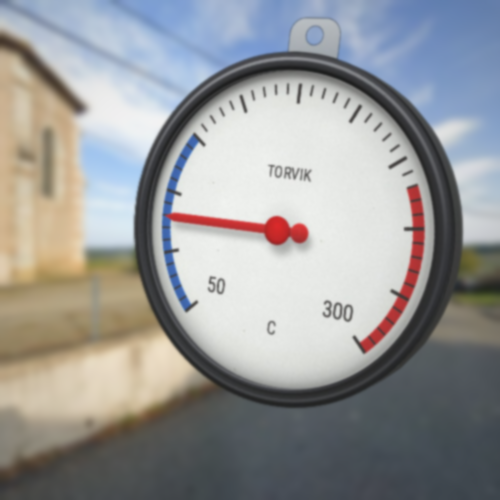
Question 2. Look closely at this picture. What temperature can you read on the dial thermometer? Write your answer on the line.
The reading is 90 °C
